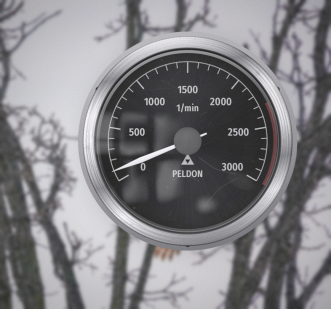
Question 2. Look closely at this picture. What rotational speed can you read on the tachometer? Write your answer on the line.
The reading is 100 rpm
